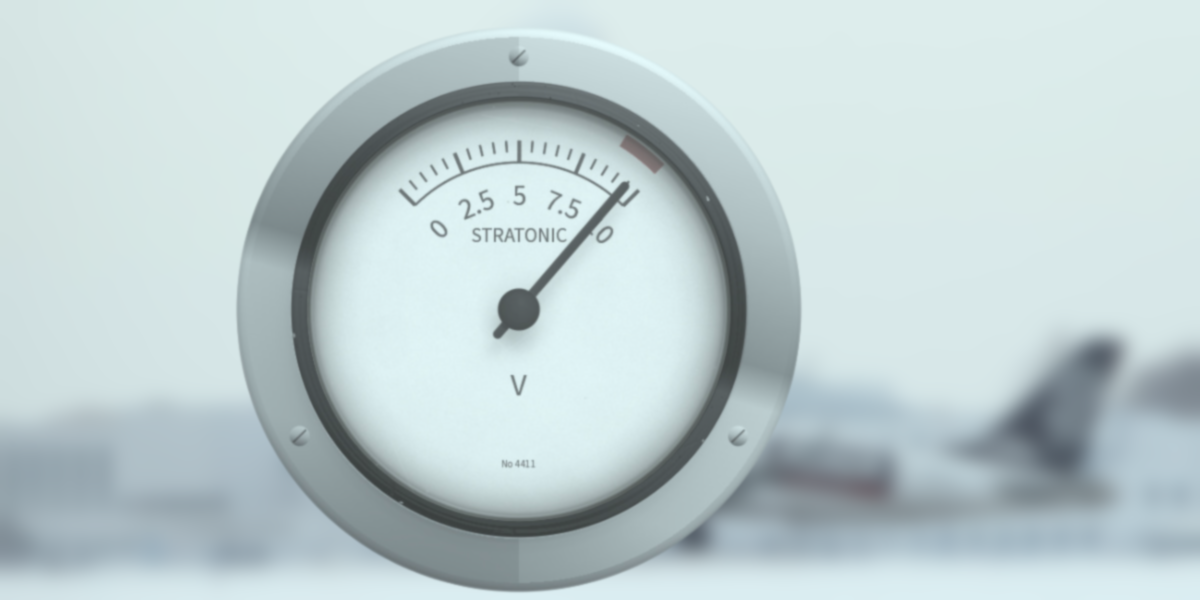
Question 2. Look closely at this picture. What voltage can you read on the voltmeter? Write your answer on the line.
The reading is 9.5 V
